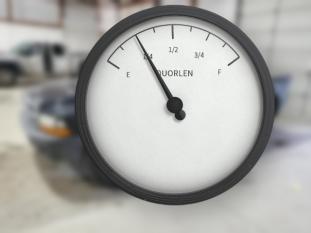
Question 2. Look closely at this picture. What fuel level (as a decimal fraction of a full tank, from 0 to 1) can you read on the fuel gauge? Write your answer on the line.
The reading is 0.25
